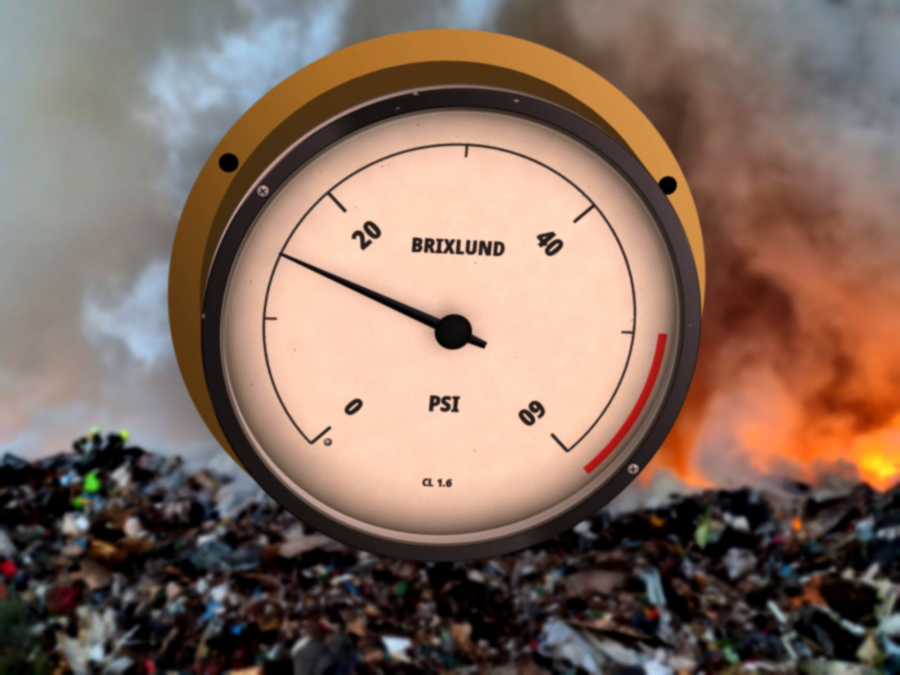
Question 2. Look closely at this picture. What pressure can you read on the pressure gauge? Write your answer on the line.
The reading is 15 psi
